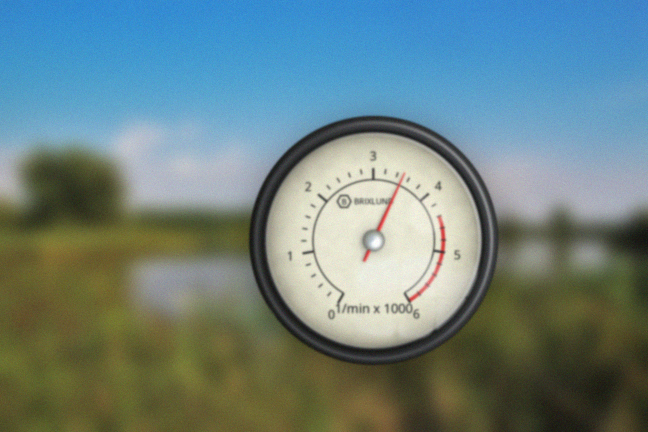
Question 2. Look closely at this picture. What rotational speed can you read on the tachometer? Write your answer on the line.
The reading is 3500 rpm
